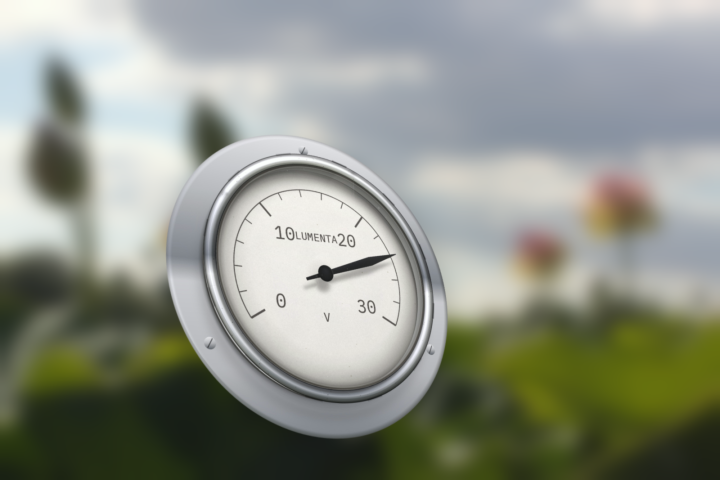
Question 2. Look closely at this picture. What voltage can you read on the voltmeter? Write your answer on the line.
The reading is 24 V
